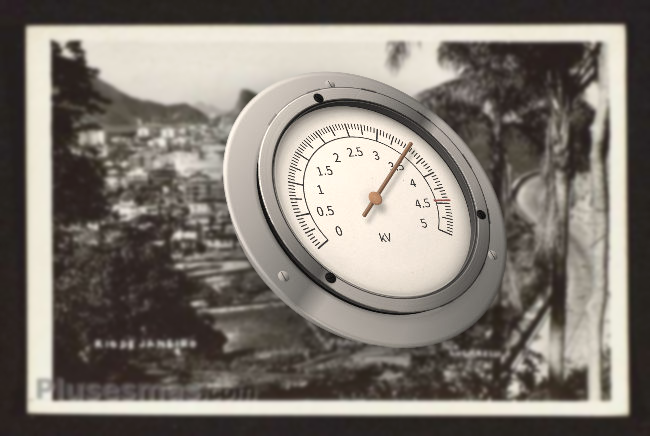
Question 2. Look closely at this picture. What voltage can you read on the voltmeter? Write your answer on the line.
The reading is 3.5 kV
